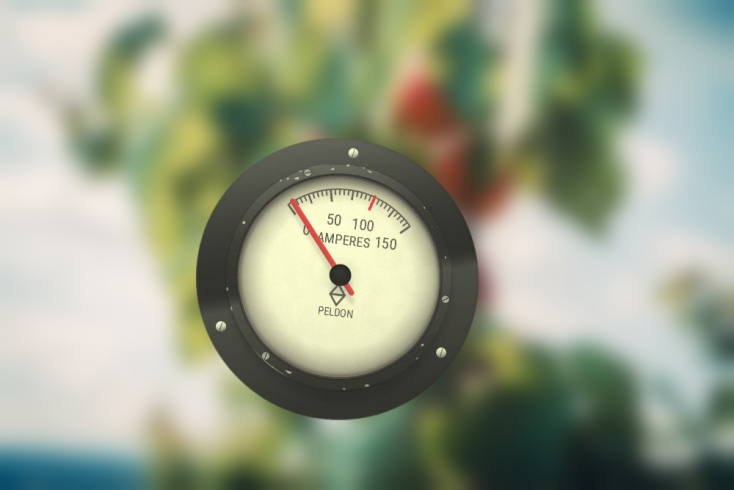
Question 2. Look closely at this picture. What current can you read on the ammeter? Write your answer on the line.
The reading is 5 A
